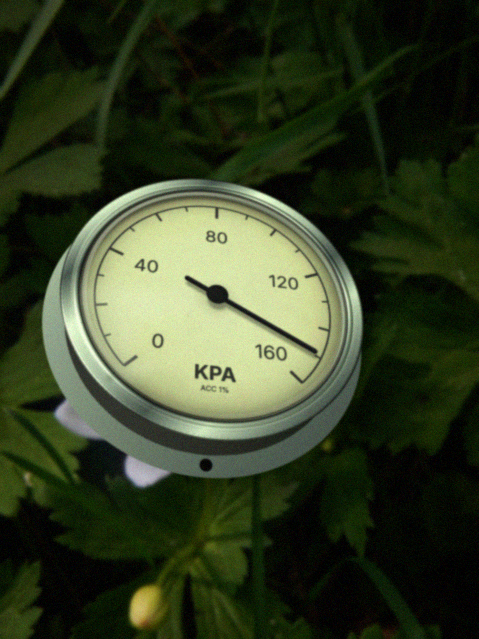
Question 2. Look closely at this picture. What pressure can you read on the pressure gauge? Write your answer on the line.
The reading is 150 kPa
